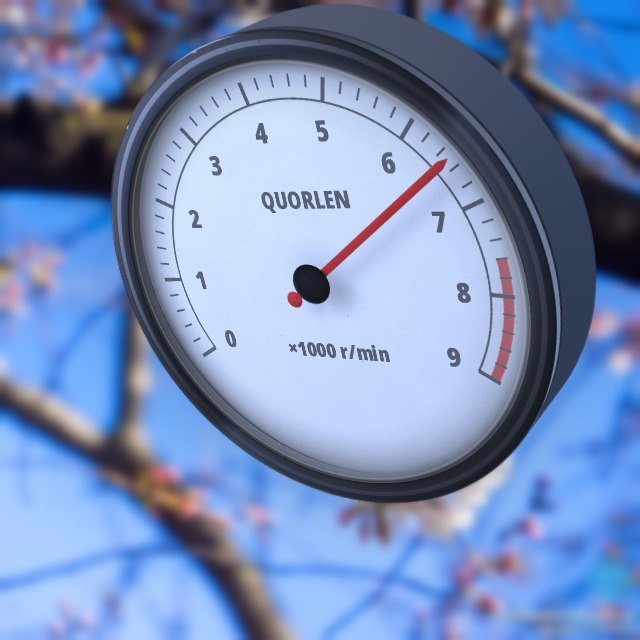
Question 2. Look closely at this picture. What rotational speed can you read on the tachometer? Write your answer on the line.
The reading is 6500 rpm
